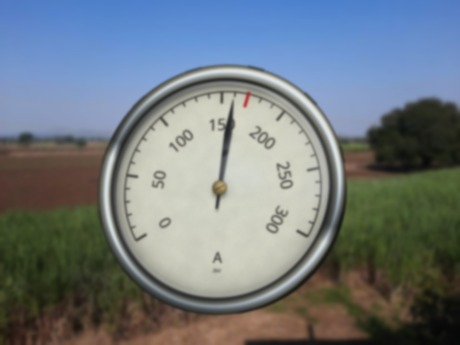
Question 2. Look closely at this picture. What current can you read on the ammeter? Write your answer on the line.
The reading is 160 A
